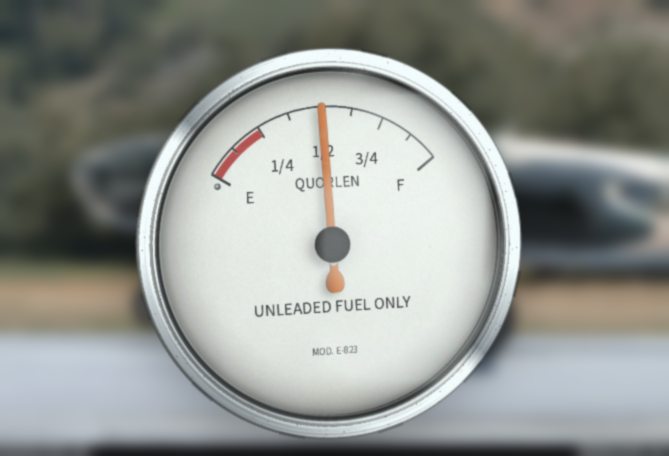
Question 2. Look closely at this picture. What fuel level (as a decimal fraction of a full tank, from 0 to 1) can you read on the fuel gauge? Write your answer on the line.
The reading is 0.5
